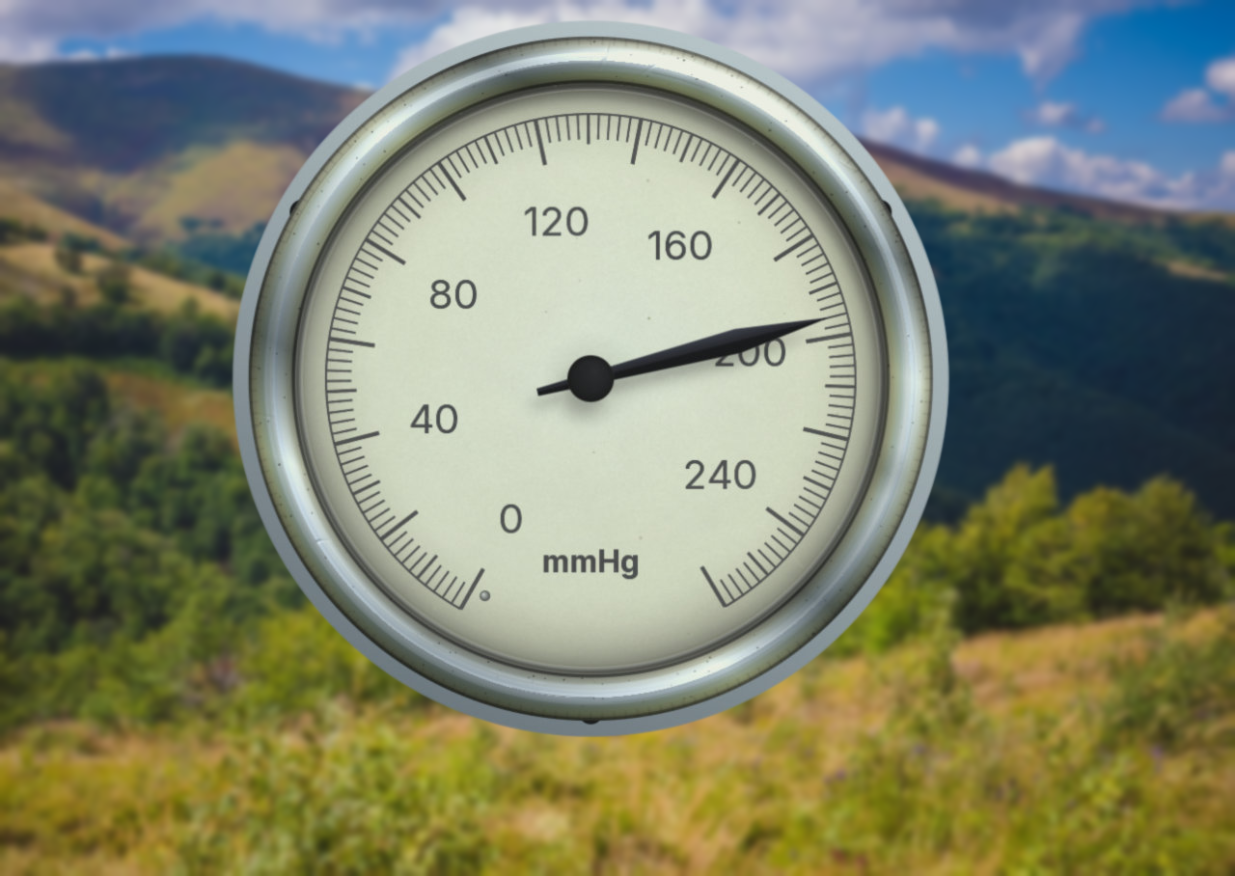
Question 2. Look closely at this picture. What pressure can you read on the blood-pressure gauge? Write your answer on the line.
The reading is 196 mmHg
